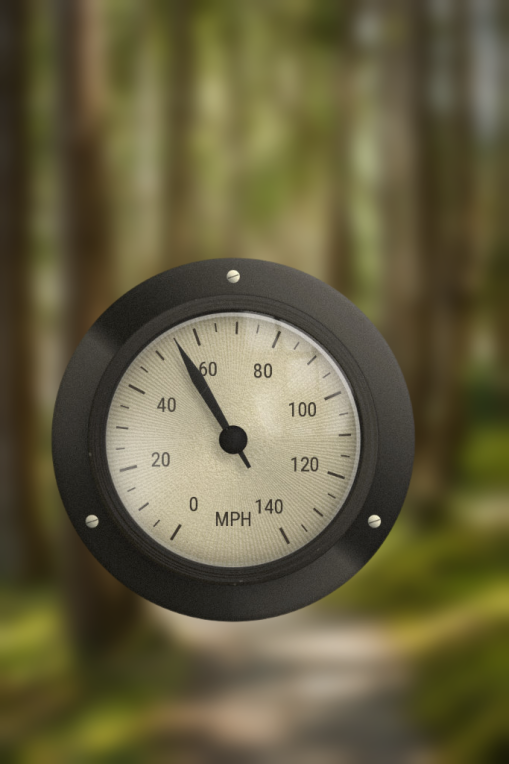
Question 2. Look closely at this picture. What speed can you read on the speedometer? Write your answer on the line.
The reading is 55 mph
